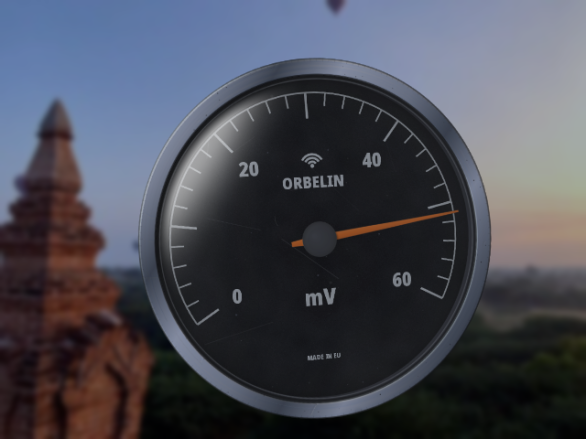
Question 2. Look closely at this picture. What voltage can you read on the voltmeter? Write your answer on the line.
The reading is 51 mV
